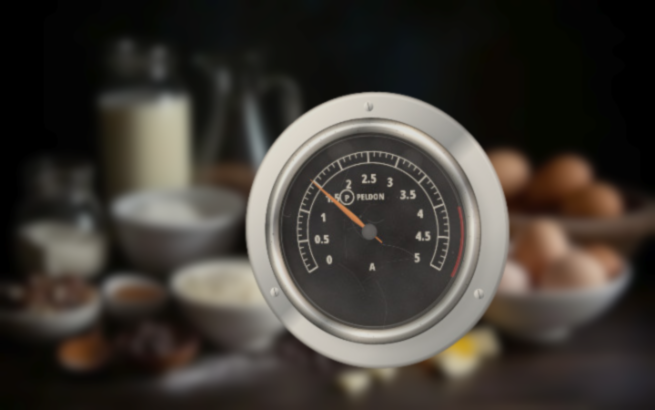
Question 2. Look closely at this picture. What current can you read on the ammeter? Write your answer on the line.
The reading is 1.5 A
